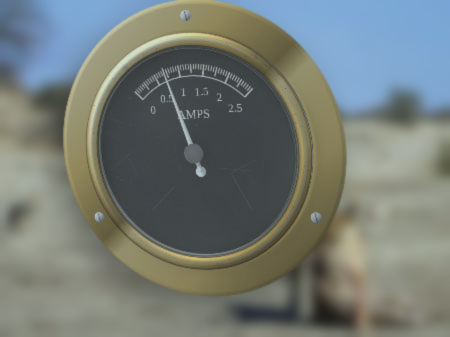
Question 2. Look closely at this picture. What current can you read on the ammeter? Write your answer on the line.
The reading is 0.75 A
